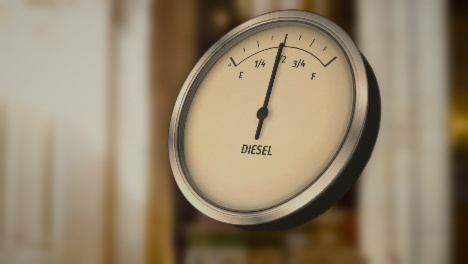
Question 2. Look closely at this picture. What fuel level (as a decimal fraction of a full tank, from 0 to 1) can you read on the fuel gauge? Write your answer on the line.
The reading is 0.5
